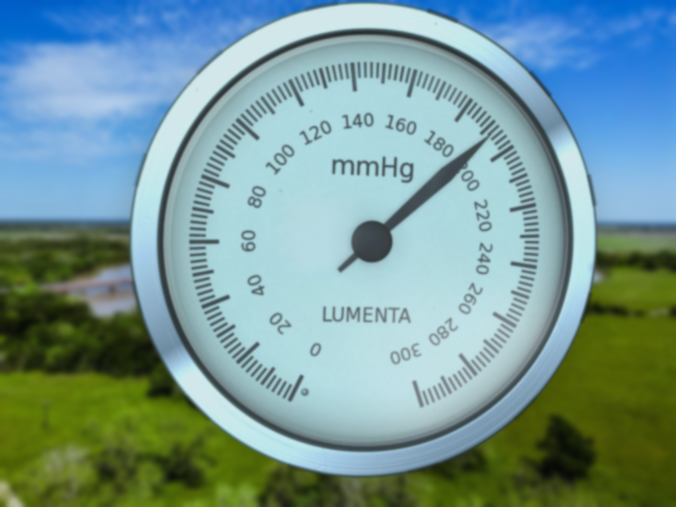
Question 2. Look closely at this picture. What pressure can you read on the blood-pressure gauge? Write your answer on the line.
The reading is 192 mmHg
